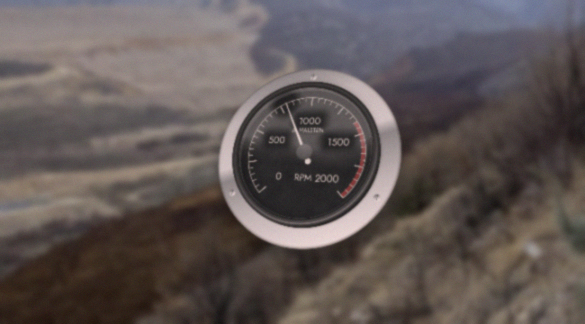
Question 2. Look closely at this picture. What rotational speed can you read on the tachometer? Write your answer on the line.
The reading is 800 rpm
